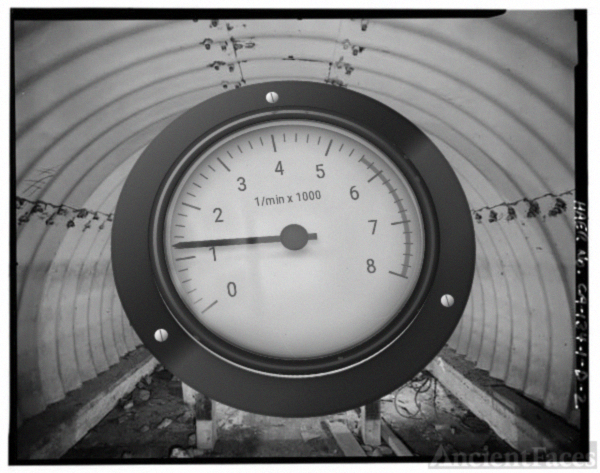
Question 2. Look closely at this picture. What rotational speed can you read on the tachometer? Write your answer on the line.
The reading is 1200 rpm
